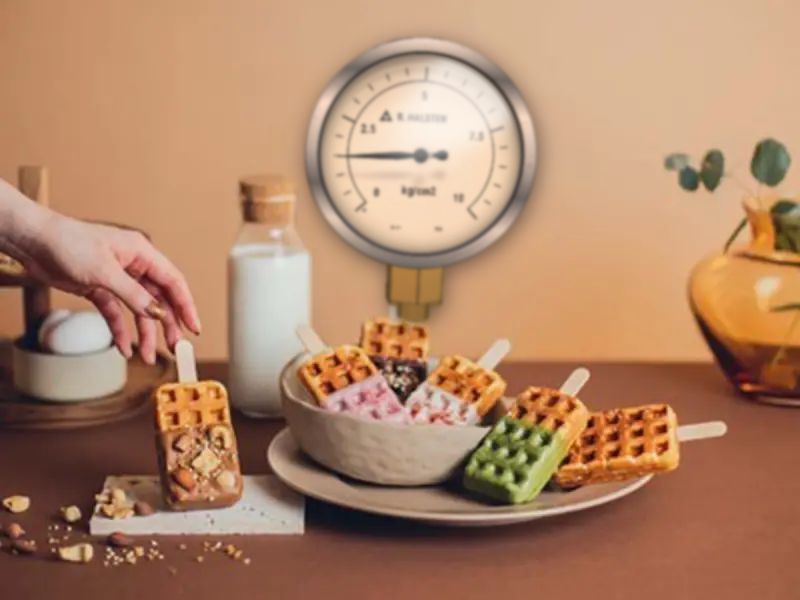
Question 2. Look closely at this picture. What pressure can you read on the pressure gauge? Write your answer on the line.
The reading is 1.5 kg/cm²
